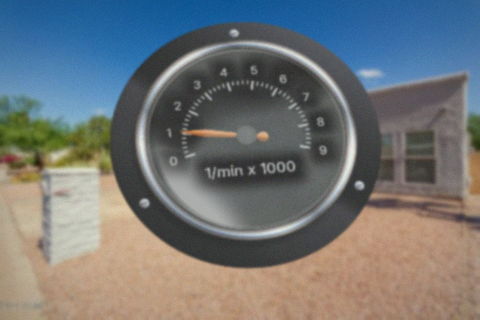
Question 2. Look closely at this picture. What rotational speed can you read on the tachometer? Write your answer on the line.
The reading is 1000 rpm
